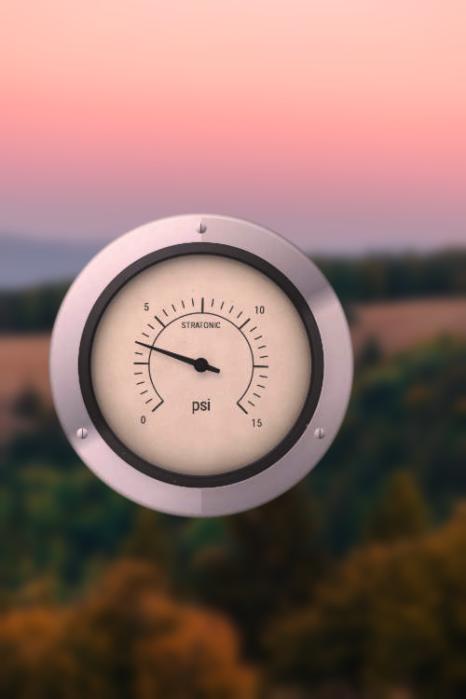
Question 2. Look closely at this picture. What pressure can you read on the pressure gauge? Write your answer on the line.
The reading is 3.5 psi
